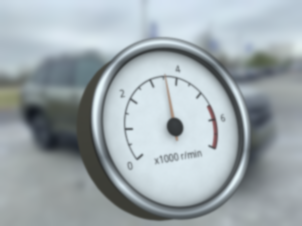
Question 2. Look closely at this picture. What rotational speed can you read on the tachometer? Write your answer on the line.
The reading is 3500 rpm
